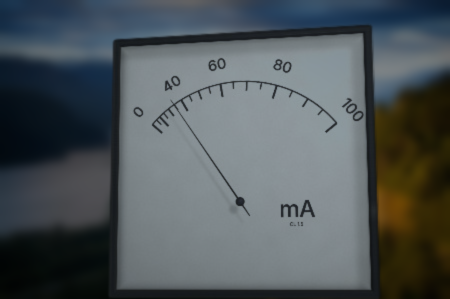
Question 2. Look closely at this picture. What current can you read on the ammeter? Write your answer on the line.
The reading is 35 mA
